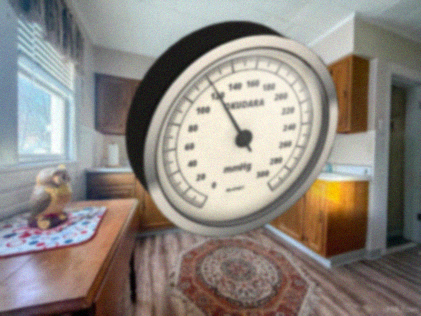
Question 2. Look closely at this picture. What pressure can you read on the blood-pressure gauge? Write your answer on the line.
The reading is 120 mmHg
